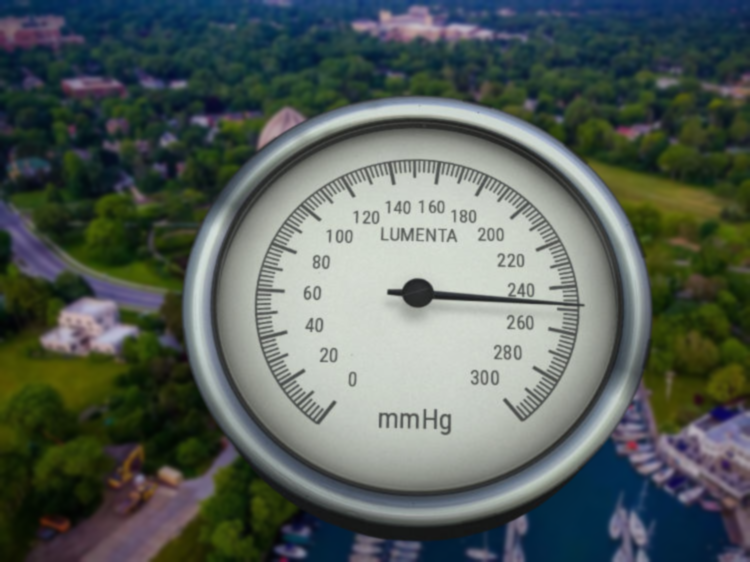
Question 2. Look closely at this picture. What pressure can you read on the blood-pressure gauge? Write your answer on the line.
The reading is 250 mmHg
